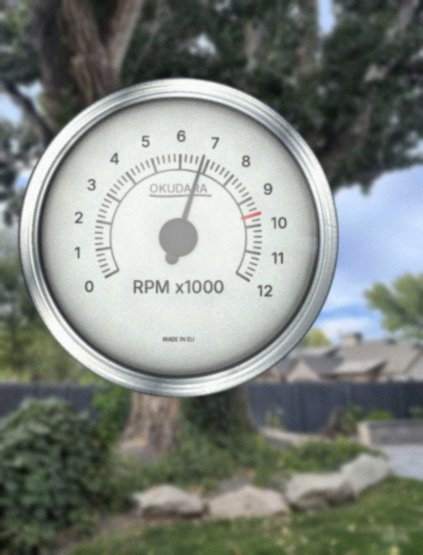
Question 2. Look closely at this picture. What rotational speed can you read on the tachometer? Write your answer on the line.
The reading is 6800 rpm
